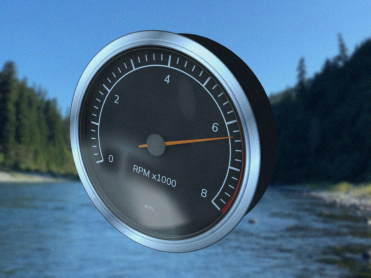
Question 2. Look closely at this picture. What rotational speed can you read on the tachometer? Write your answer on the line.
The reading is 6300 rpm
